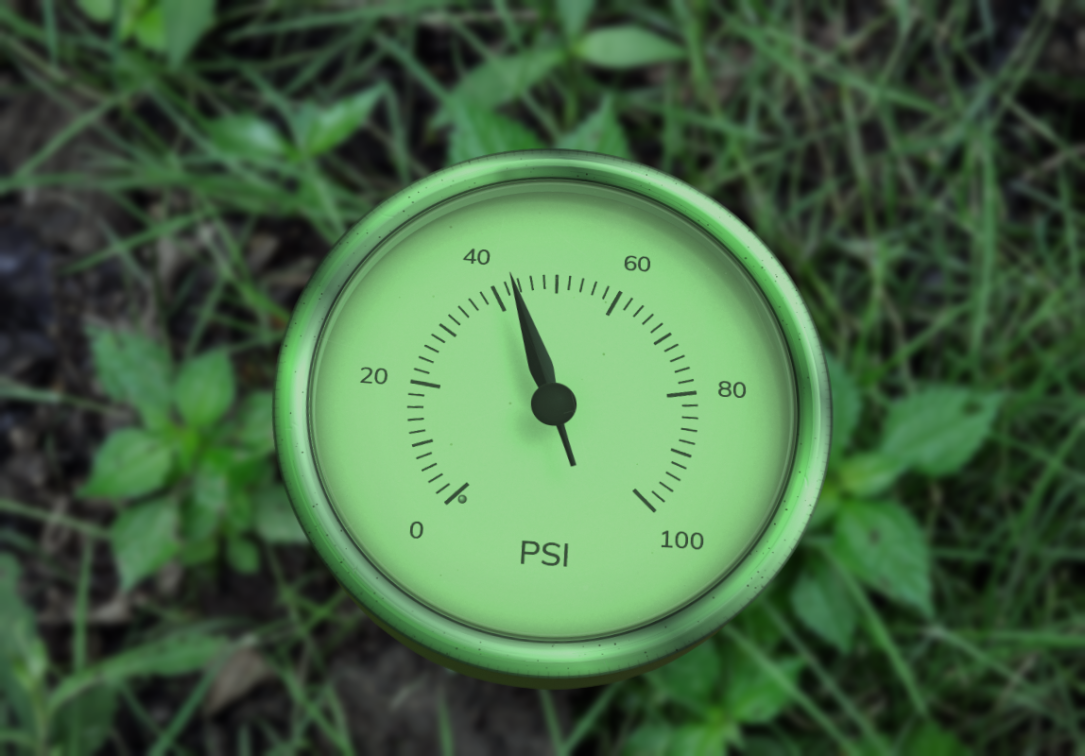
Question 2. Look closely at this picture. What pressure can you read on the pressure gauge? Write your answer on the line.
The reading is 43 psi
